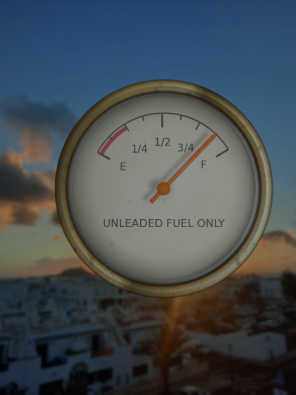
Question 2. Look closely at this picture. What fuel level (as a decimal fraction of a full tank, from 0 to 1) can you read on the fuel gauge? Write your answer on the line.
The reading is 0.875
